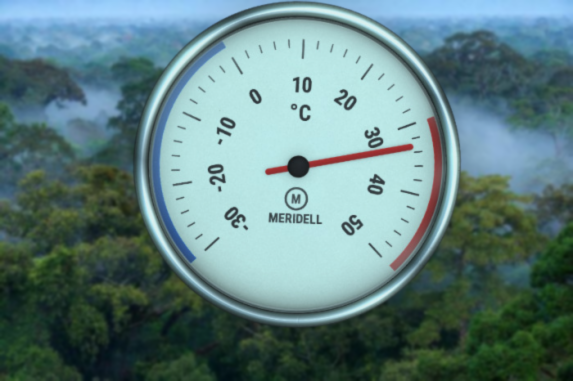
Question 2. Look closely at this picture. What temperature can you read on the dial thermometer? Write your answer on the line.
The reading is 33 °C
